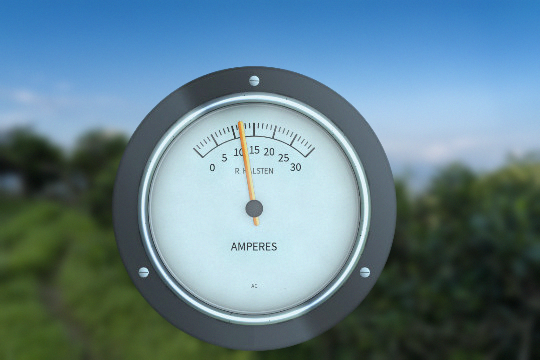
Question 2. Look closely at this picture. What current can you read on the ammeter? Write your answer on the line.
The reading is 12 A
